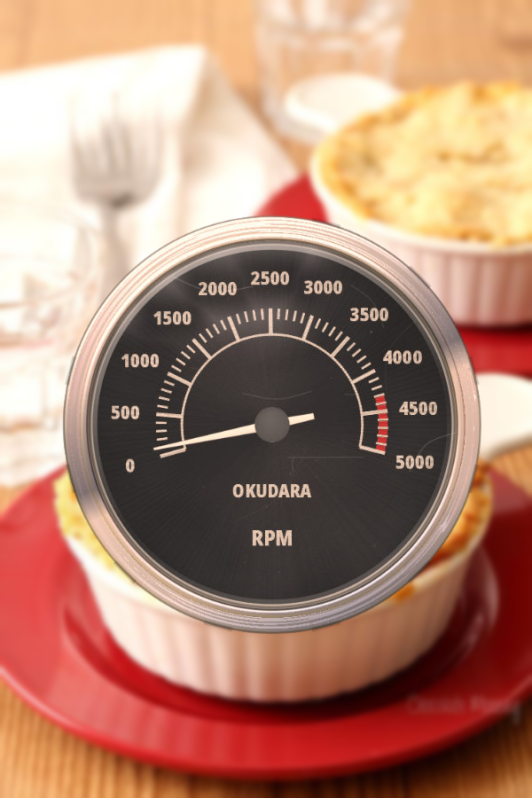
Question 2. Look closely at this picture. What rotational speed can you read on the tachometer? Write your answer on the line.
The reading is 100 rpm
